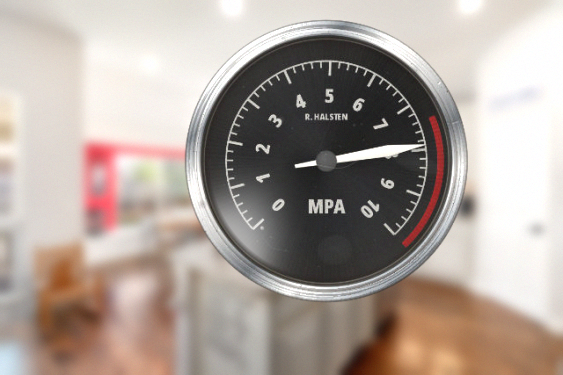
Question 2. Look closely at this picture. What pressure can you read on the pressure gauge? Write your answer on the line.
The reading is 7.9 MPa
